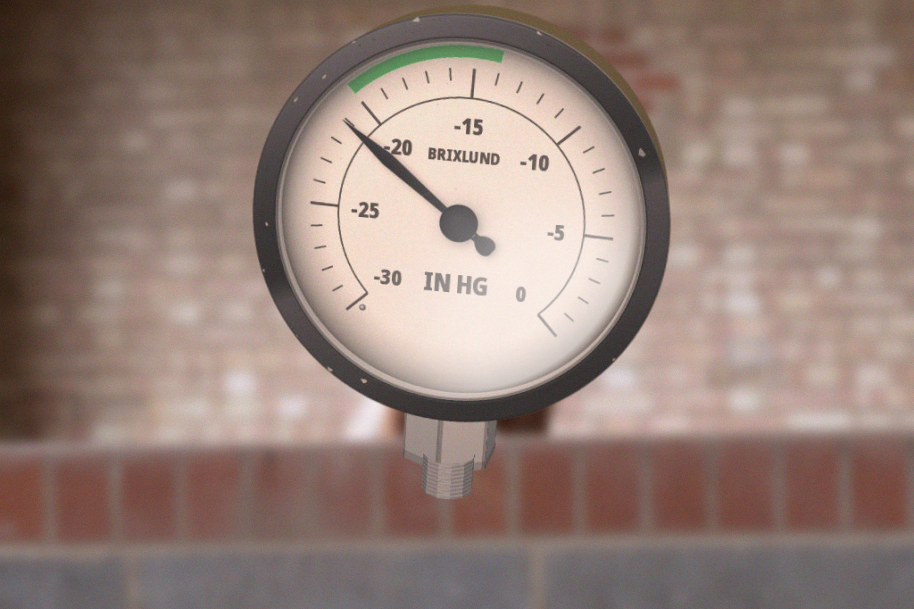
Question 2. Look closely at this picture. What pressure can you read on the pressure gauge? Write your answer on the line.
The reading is -21 inHg
